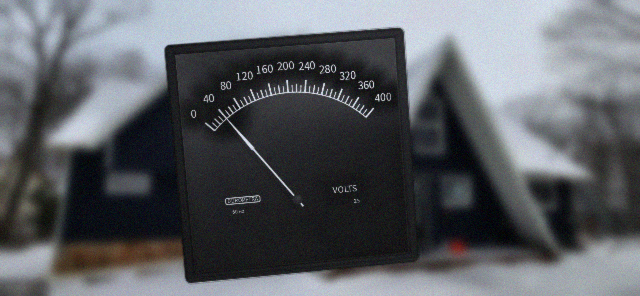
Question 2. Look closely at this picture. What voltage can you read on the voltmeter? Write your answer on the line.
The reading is 40 V
